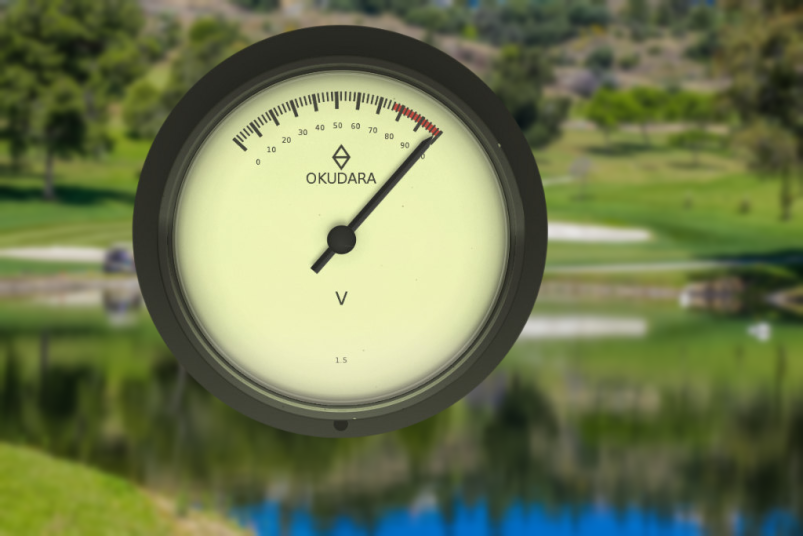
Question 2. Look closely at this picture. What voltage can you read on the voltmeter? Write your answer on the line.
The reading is 98 V
